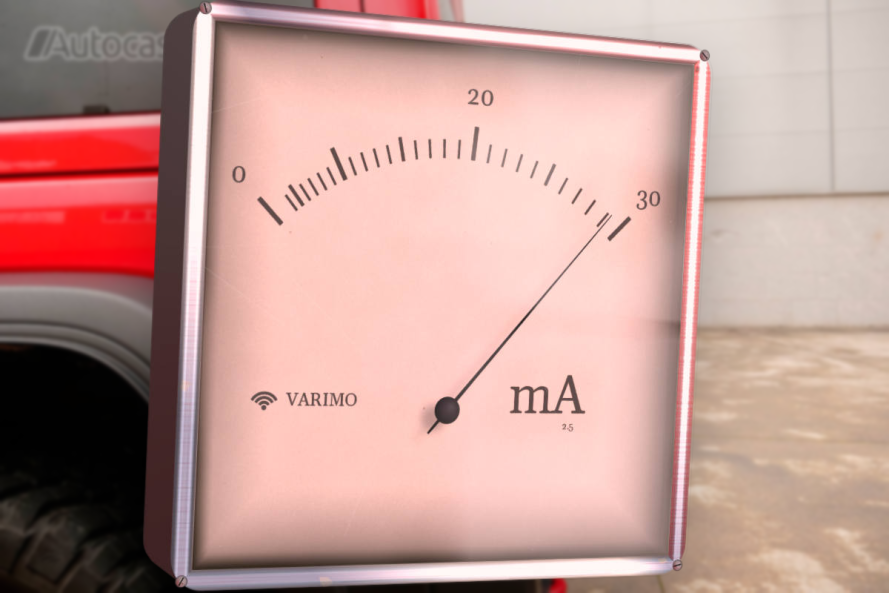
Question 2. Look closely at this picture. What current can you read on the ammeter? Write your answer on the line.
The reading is 29 mA
